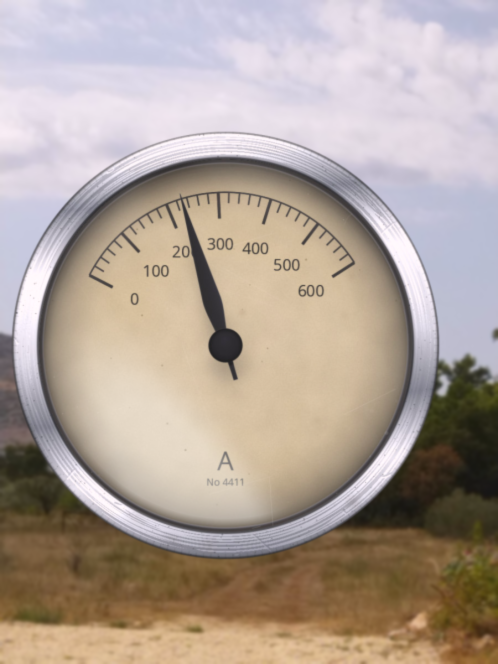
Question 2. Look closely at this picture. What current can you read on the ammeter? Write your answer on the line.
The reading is 230 A
